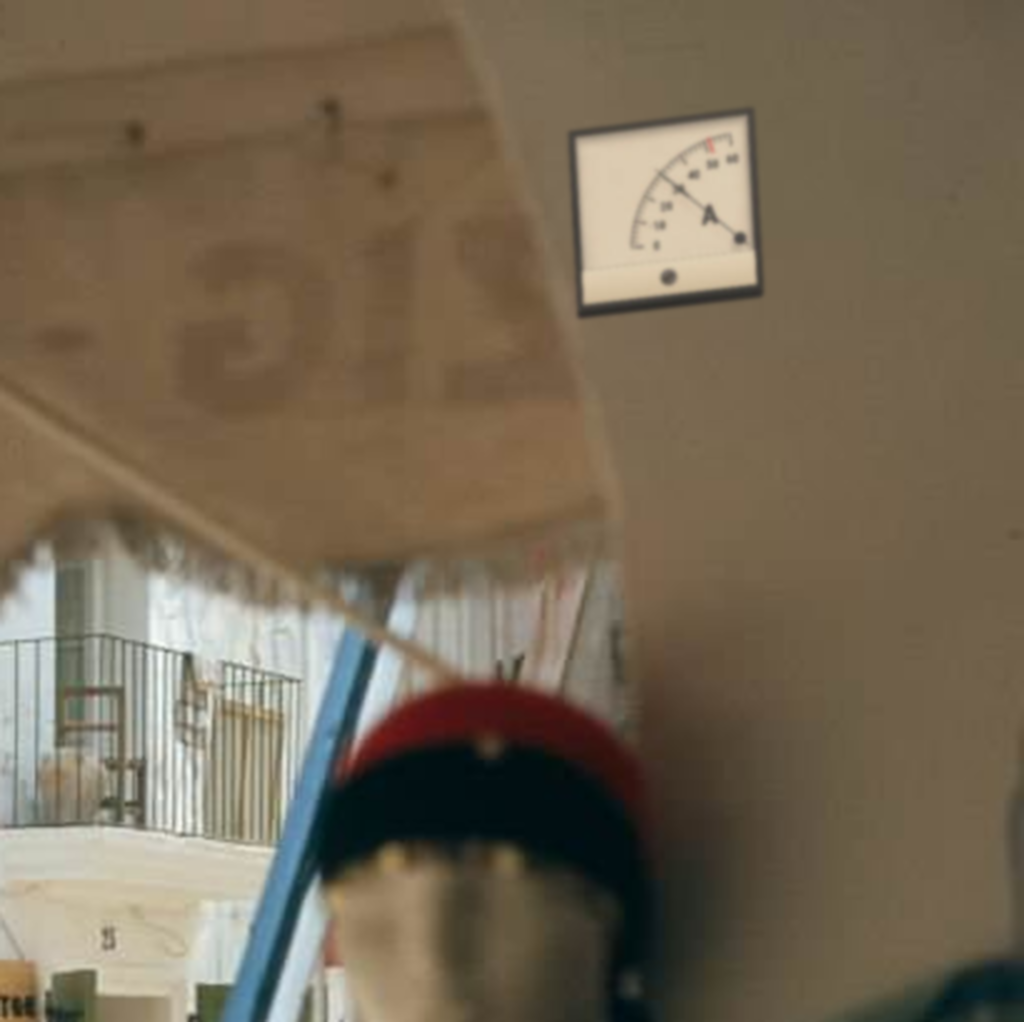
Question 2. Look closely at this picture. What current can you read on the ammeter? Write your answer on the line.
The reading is 30 A
